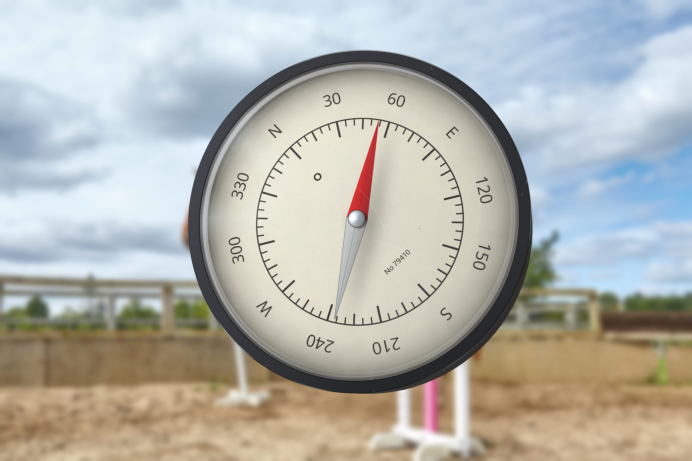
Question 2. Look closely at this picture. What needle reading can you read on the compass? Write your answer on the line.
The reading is 55 °
